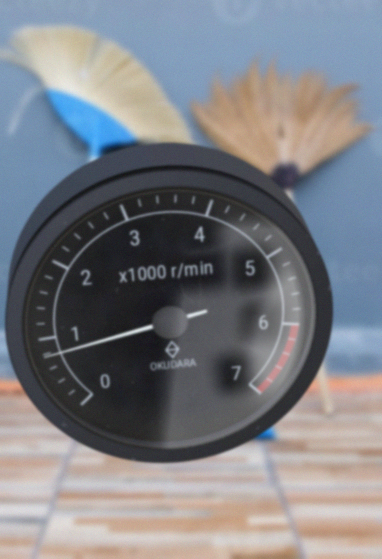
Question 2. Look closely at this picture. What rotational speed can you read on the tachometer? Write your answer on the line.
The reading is 800 rpm
